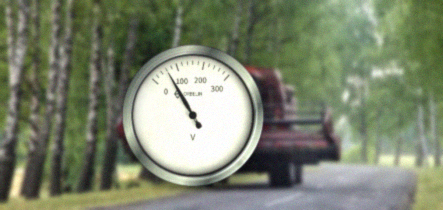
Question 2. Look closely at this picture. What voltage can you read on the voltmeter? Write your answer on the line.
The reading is 60 V
